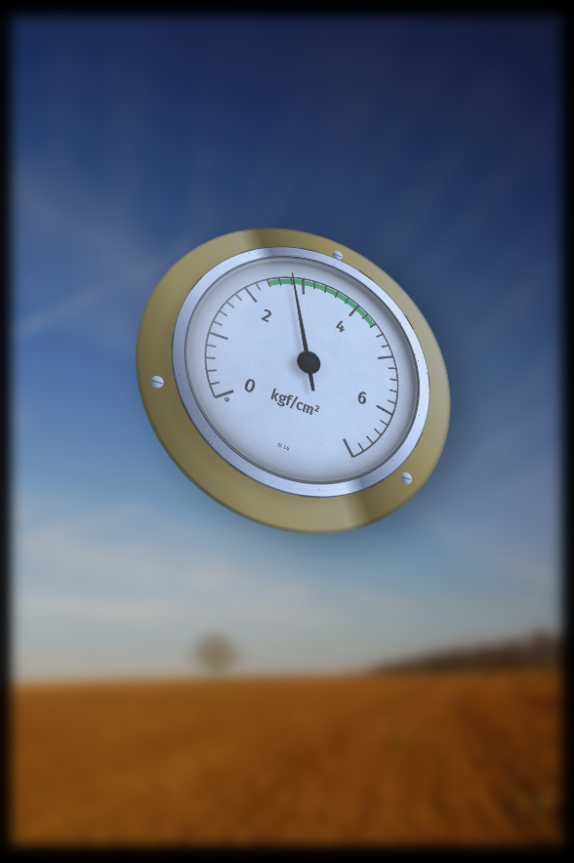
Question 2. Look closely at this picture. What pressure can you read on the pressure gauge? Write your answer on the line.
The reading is 2.8 kg/cm²
